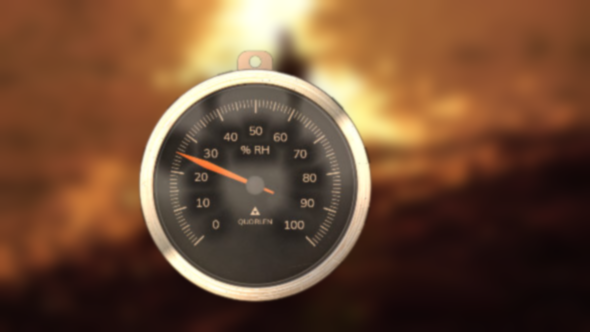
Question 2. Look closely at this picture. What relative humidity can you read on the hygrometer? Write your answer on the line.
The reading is 25 %
